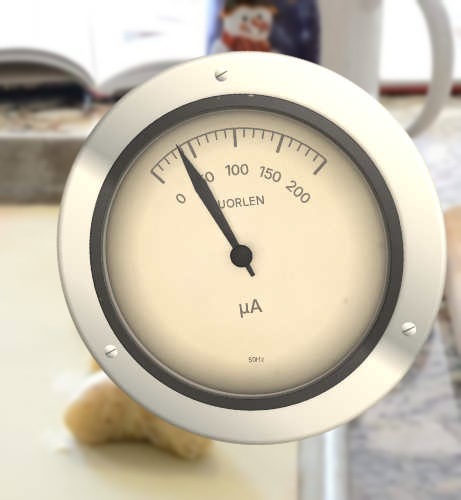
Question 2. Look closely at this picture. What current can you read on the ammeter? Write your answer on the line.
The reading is 40 µA
